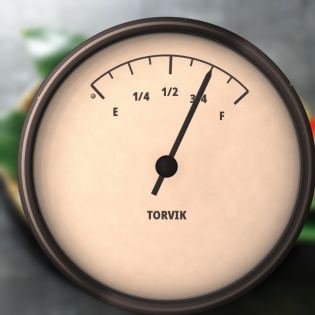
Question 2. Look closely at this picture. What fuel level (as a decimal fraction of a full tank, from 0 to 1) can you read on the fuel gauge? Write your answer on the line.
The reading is 0.75
